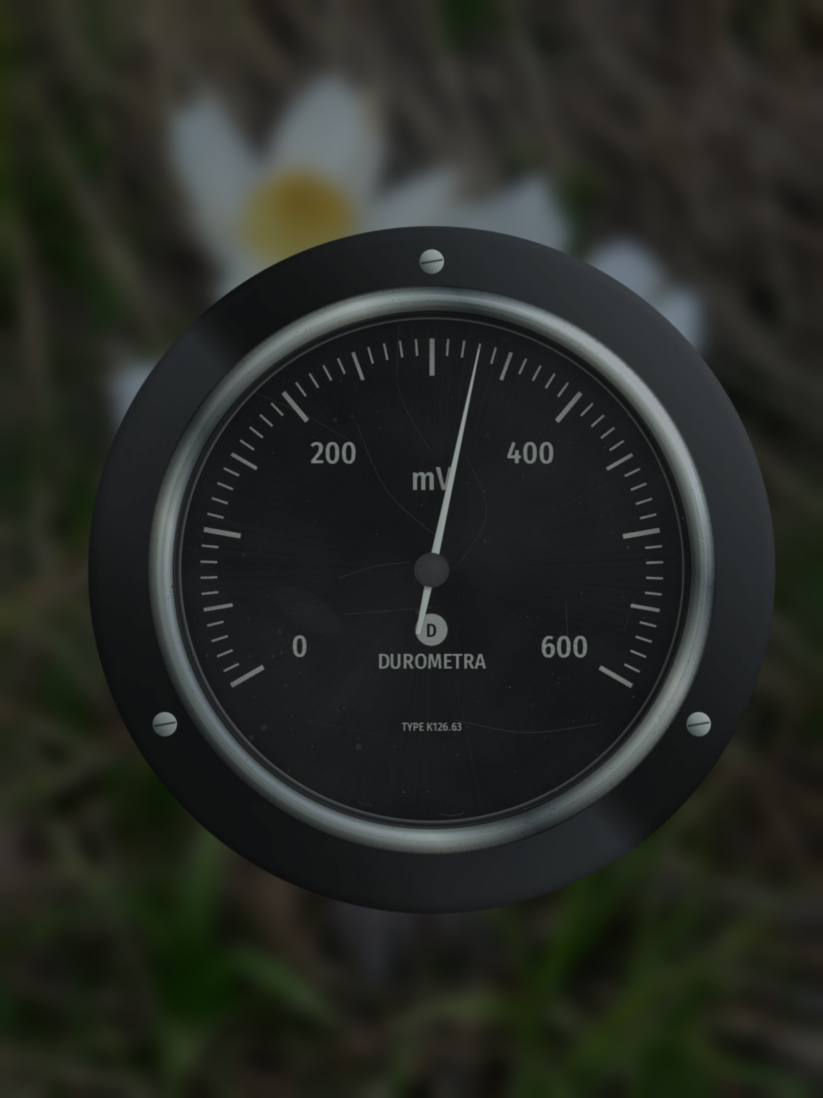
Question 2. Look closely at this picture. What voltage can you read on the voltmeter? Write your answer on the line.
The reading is 330 mV
